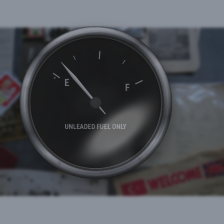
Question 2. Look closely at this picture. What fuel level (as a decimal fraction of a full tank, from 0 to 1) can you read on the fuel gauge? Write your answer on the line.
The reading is 0.125
